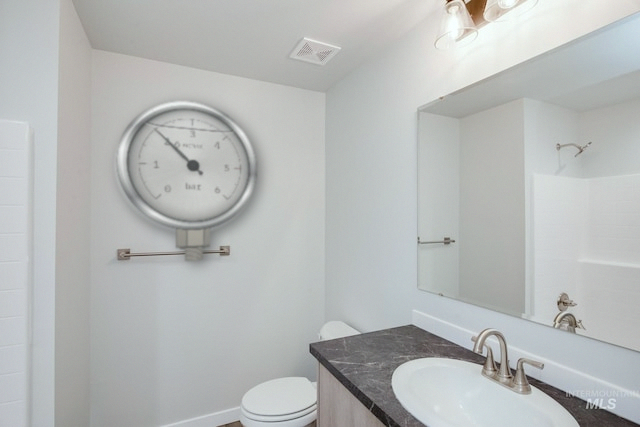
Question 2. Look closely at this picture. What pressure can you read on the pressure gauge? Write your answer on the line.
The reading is 2 bar
